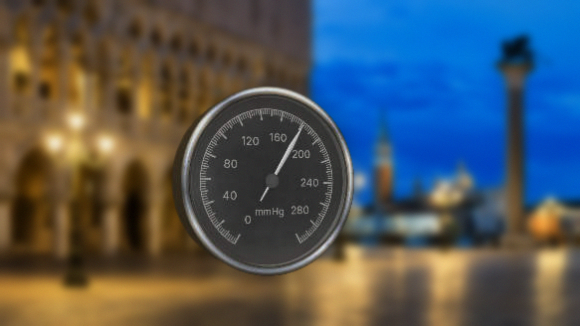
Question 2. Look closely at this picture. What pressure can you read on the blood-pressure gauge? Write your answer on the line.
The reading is 180 mmHg
